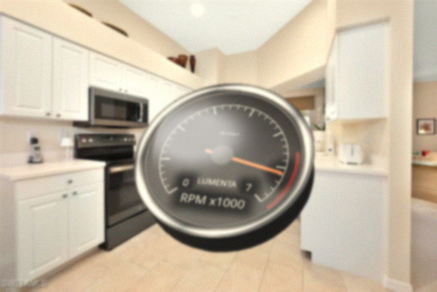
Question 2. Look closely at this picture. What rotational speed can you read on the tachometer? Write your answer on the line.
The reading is 6200 rpm
